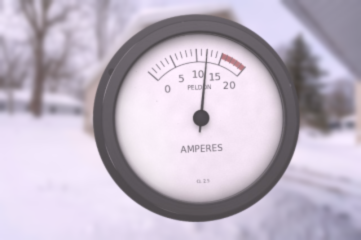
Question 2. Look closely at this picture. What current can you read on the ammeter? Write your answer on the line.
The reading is 12 A
